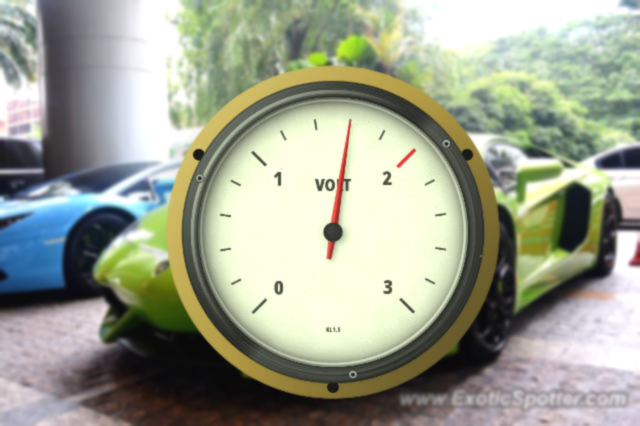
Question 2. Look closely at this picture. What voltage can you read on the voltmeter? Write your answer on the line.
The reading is 1.6 V
